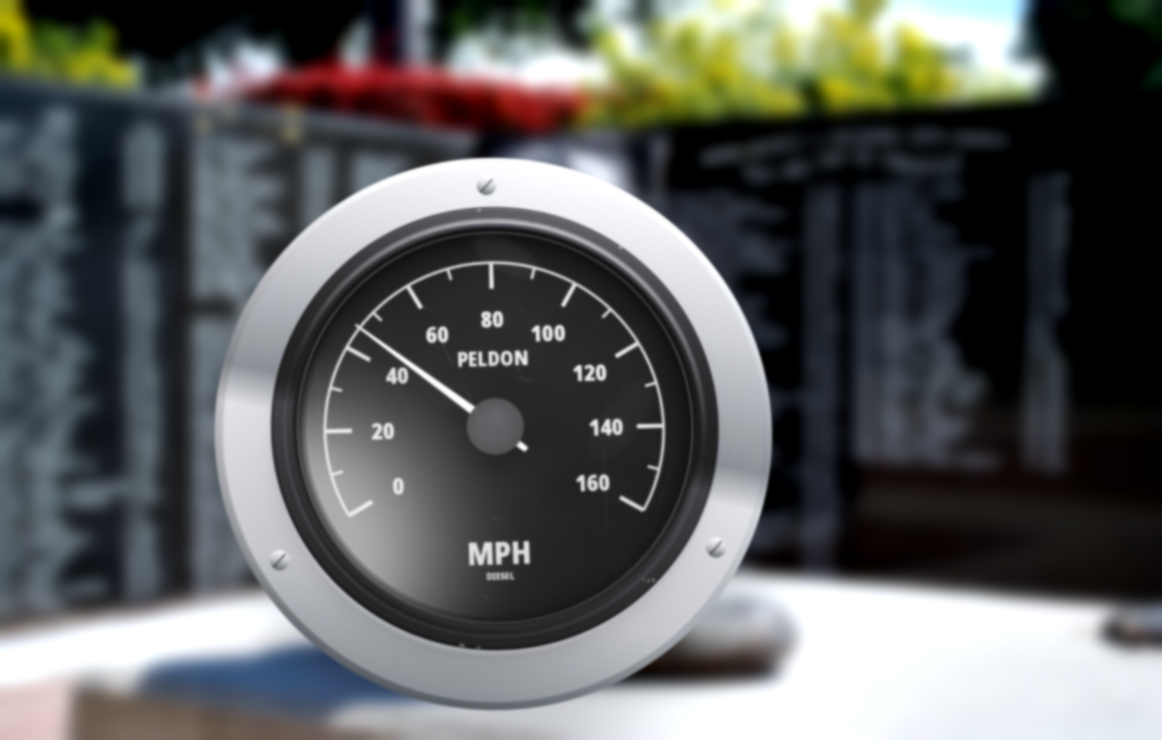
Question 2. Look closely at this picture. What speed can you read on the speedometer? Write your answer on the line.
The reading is 45 mph
